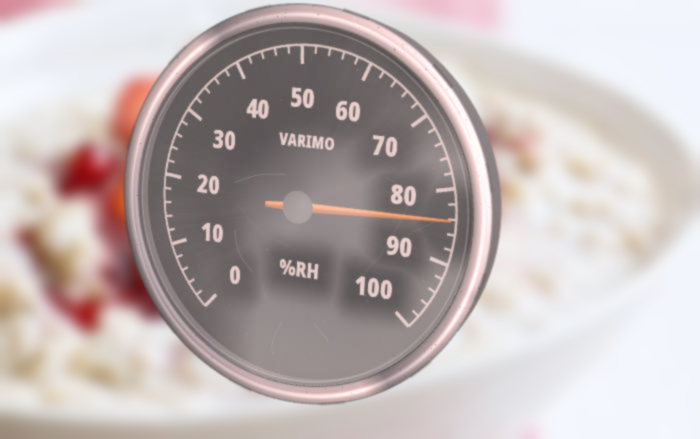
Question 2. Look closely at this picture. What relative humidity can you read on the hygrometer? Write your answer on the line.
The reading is 84 %
